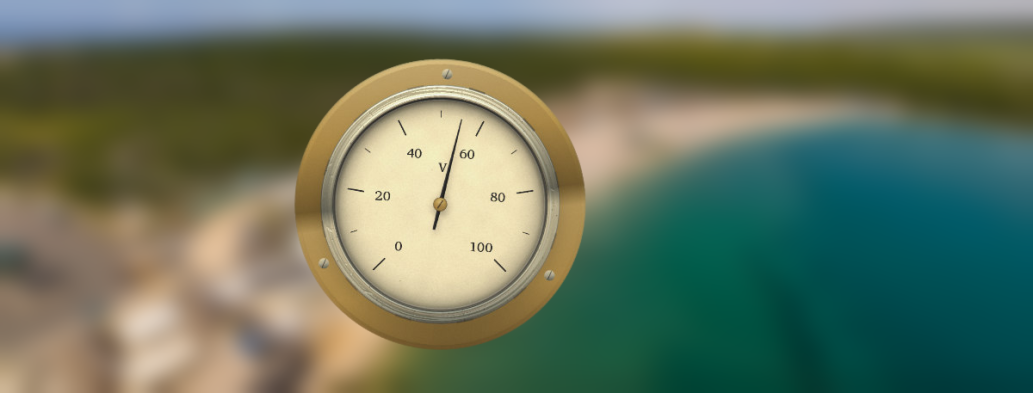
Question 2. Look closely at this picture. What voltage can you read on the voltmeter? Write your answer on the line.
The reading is 55 V
